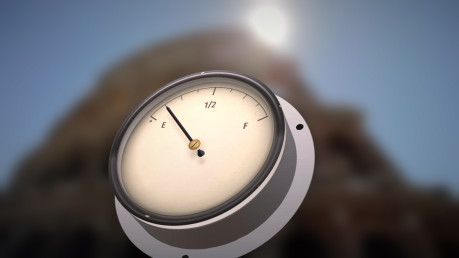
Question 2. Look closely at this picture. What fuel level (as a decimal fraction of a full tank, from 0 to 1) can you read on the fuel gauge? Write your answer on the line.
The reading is 0.125
